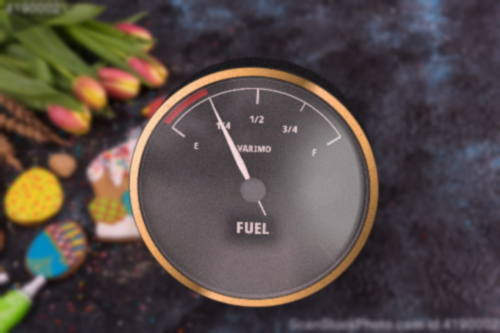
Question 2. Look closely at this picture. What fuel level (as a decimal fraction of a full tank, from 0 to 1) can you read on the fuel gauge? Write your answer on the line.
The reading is 0.25
